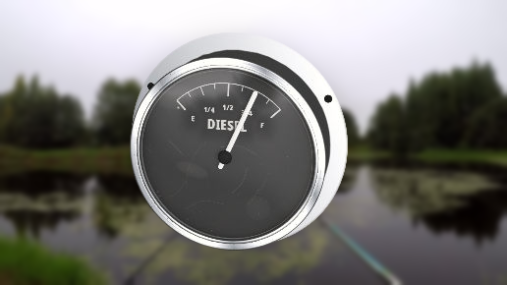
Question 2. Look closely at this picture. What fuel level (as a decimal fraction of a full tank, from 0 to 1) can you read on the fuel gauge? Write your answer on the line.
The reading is 0.75
